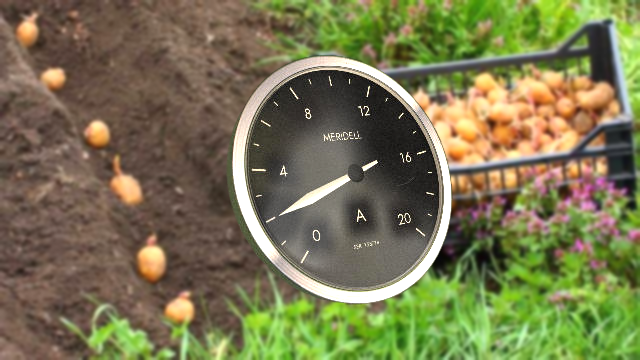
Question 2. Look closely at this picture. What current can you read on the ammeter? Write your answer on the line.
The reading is 2 A
